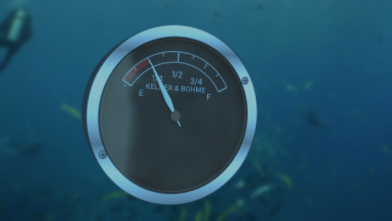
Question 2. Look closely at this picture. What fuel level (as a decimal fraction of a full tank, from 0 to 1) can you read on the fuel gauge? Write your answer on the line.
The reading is 0.25
